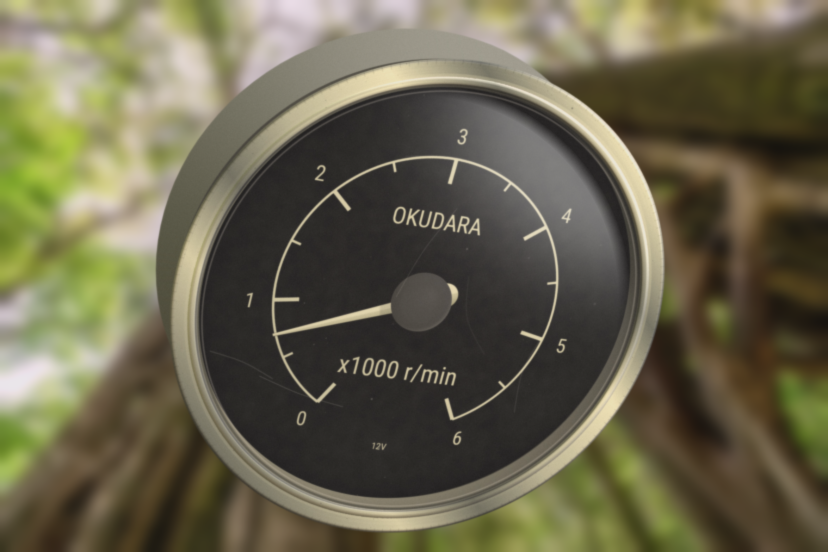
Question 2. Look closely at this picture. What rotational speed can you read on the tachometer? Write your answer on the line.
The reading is 750 rpm
